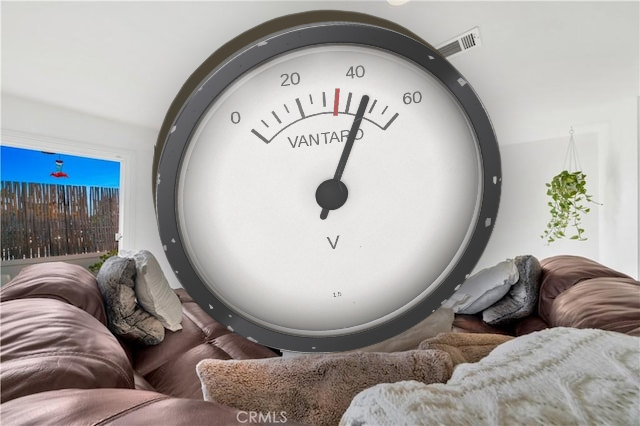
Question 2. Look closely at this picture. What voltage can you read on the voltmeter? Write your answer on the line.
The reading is 45 V
